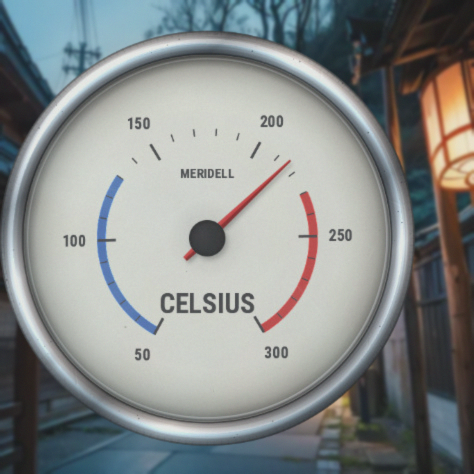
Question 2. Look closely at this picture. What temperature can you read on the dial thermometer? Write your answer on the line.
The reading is 215 °C
